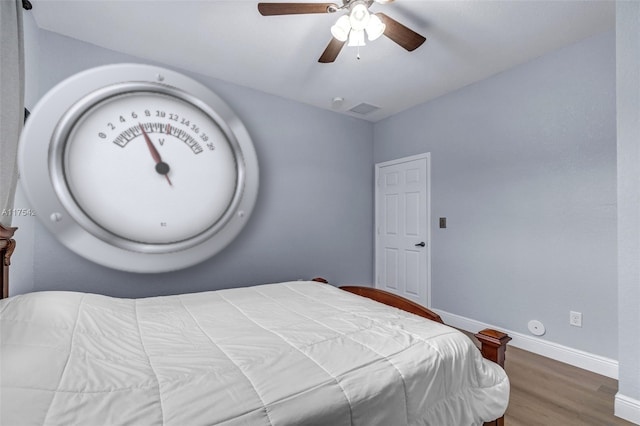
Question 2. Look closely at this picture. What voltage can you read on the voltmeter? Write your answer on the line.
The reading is 6 V
